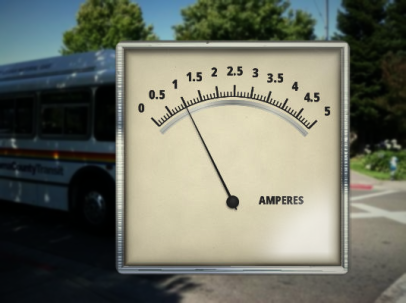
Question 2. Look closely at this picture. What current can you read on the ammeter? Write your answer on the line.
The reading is 1 A
